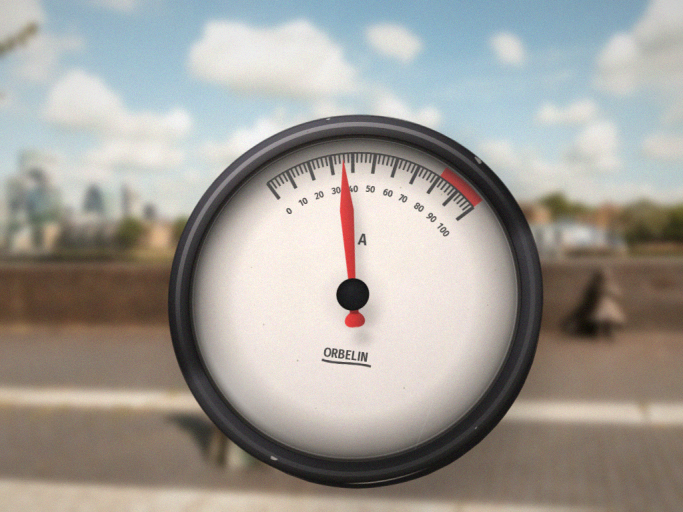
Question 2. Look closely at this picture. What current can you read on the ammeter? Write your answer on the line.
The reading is 36 A
